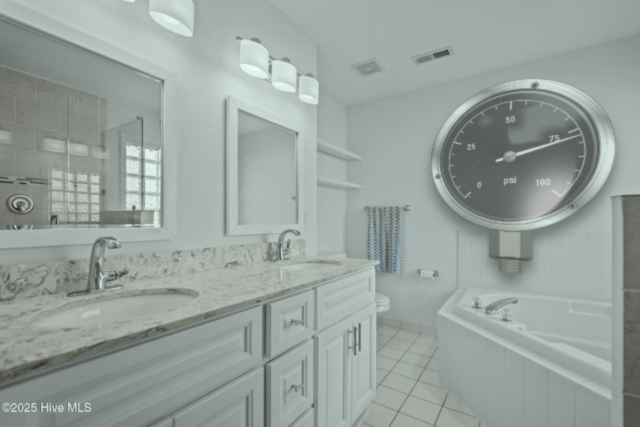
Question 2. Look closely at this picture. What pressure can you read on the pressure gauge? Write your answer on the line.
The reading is 77.5 psi
